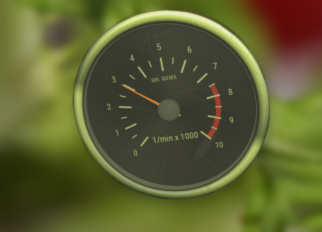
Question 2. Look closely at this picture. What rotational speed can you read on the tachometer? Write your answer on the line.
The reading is 3000 rpm
